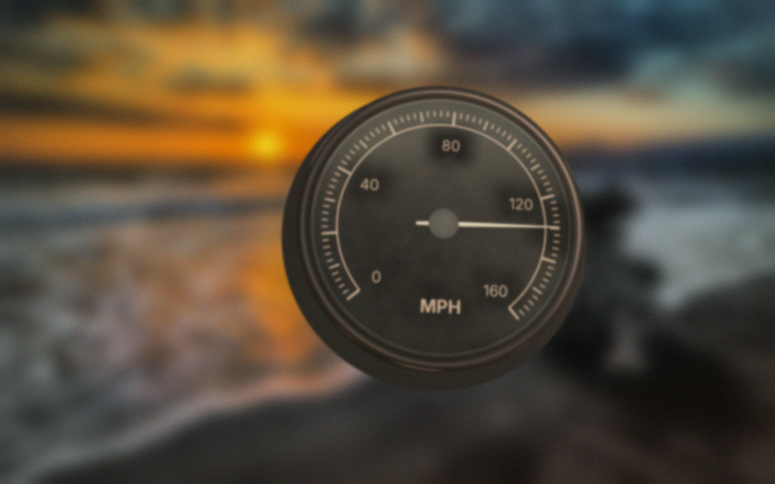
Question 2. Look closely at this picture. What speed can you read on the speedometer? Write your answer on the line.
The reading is 130 mph
